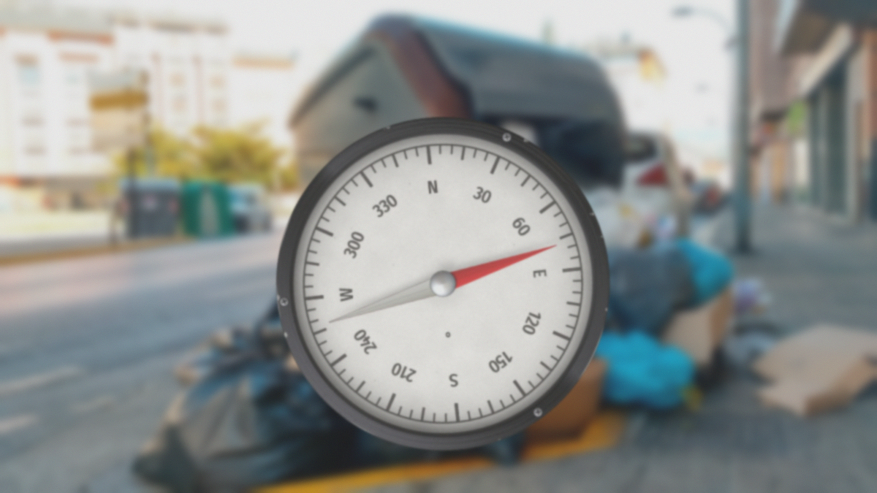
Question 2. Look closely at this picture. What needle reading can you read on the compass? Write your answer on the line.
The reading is 77.5 °
